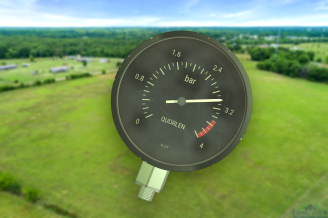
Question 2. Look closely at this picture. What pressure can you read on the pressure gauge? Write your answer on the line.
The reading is 3 bar
